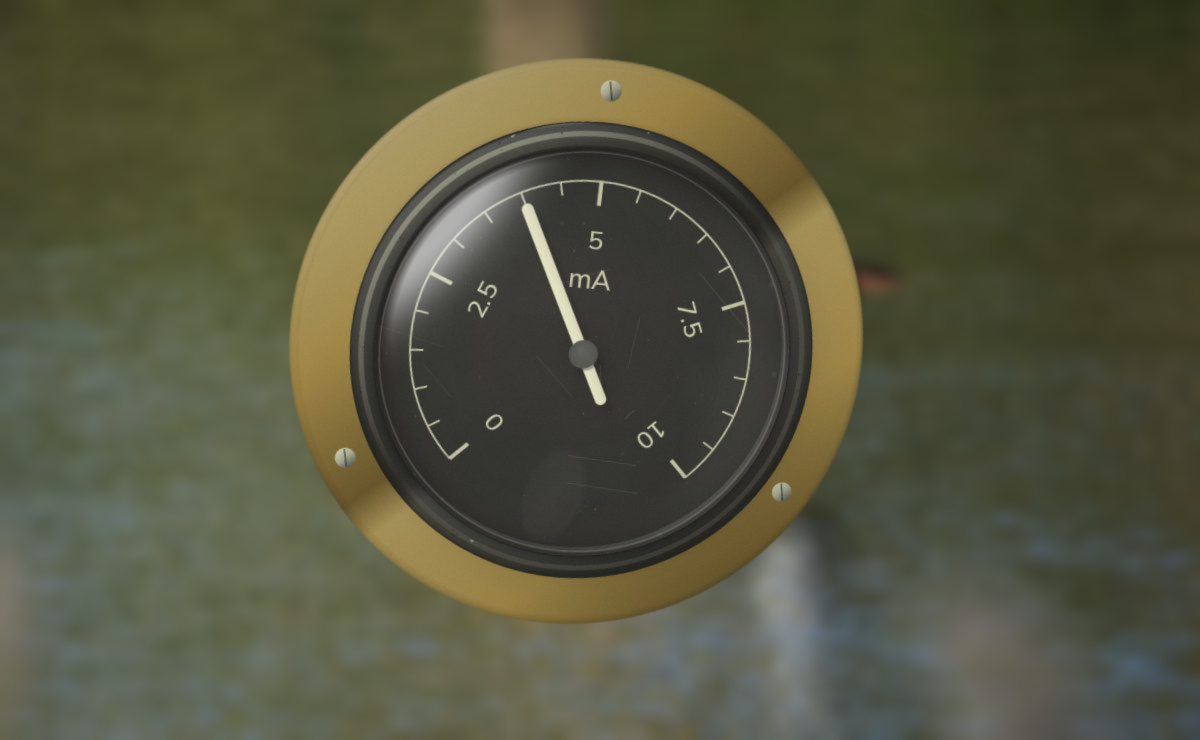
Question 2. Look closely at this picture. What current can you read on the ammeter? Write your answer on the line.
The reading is 4 mA
